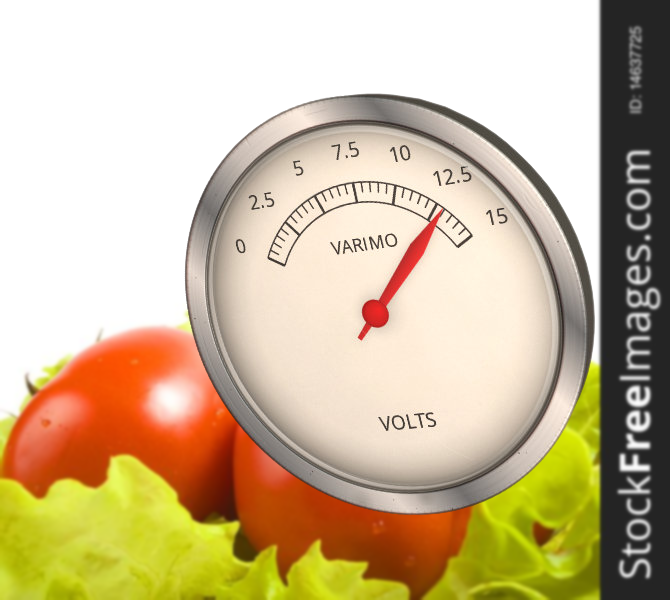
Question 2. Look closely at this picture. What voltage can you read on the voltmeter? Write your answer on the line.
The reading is 13 V
